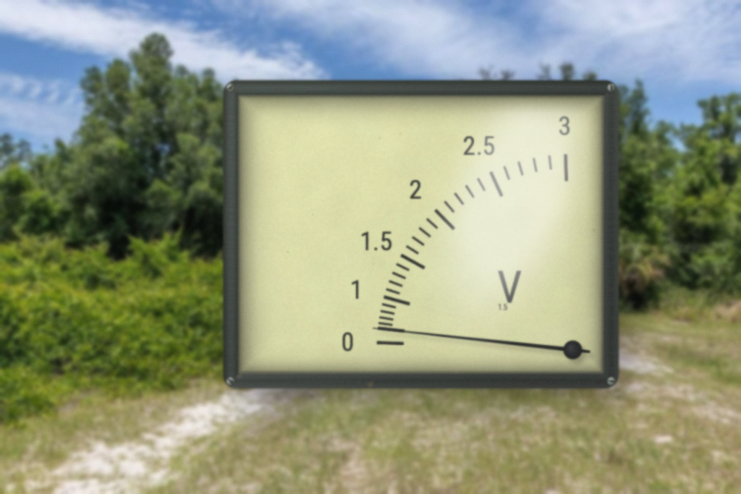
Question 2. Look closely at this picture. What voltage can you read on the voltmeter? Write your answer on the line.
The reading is 0.5 V
